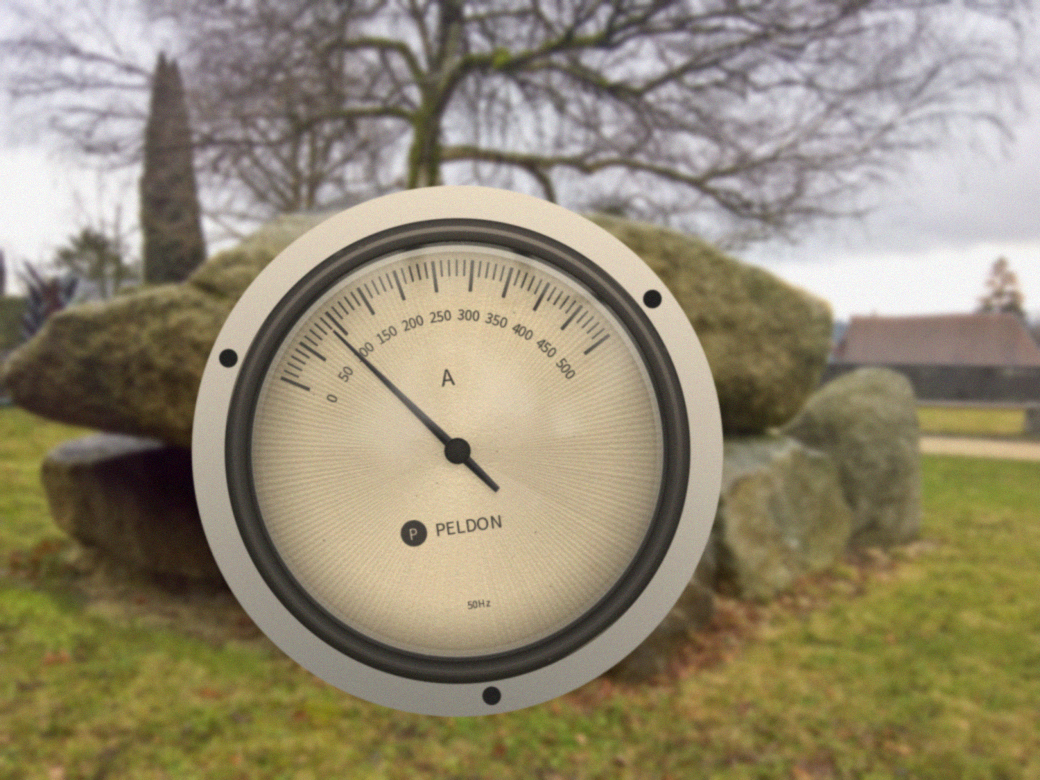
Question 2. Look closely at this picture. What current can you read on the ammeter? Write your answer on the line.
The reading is 90 A
